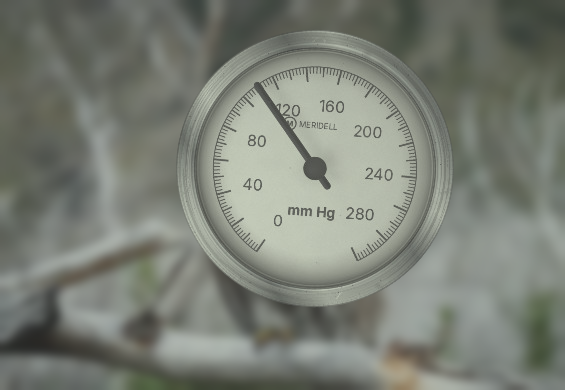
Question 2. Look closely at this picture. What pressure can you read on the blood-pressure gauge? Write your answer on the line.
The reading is 110 mmHg
